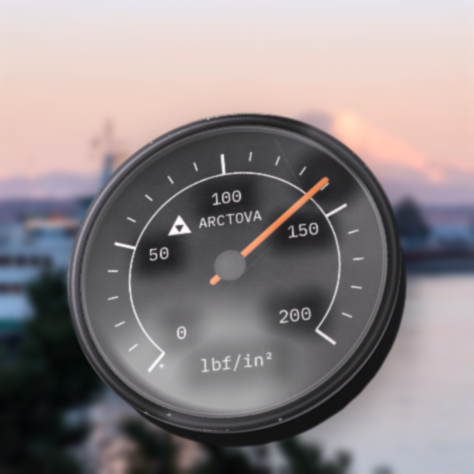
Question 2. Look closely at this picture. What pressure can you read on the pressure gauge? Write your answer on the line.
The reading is 140 psi
